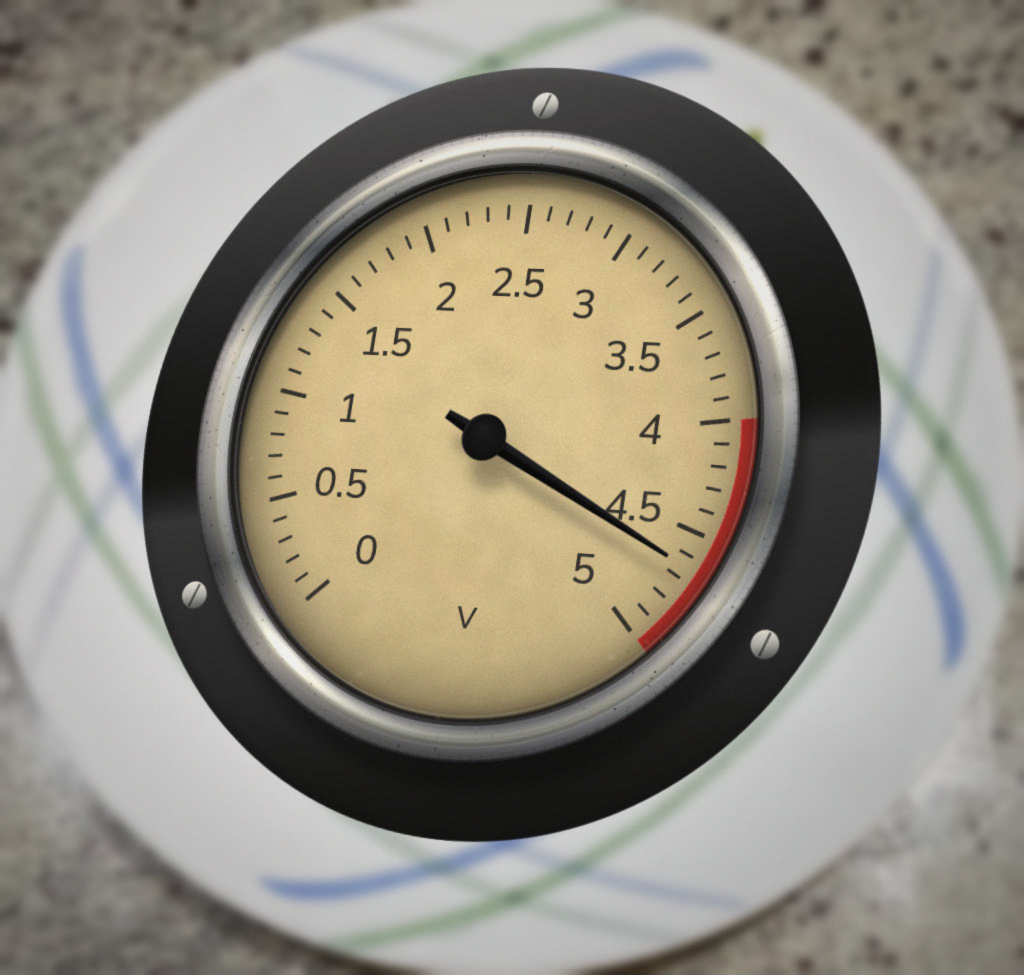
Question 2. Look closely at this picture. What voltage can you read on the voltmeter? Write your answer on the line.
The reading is 4.65 V
